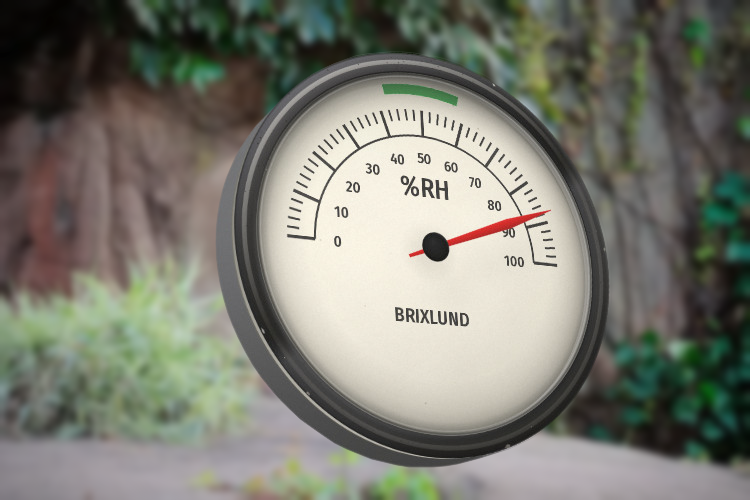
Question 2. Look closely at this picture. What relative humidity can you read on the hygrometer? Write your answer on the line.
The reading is 88 %
